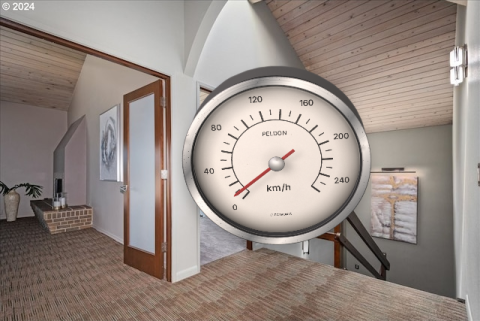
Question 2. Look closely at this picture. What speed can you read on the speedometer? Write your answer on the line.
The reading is 10 km/h
